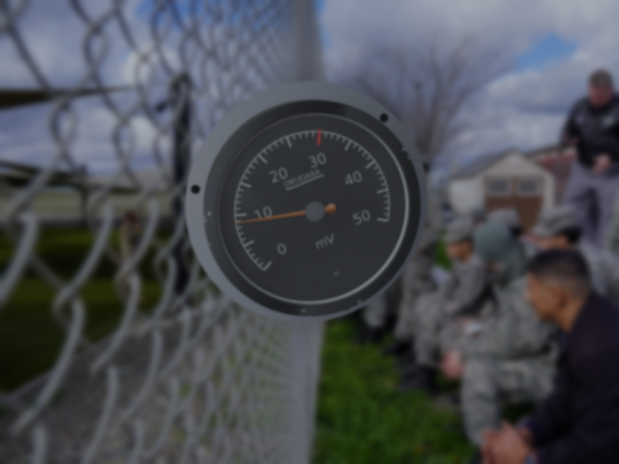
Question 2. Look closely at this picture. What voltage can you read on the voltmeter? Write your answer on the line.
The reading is 9 mV
